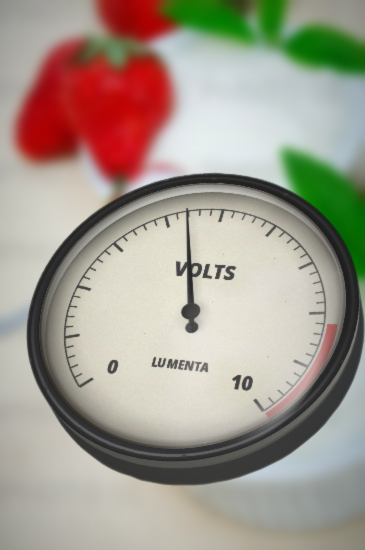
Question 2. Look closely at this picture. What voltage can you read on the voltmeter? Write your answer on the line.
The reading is 4.4 V
